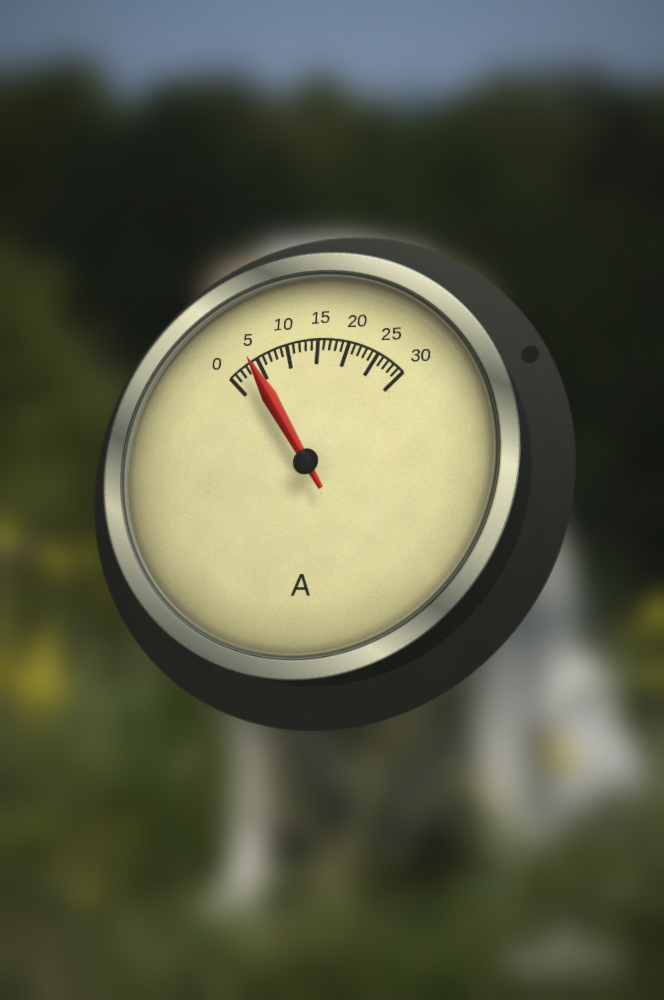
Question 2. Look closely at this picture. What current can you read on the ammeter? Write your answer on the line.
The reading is 4 A
